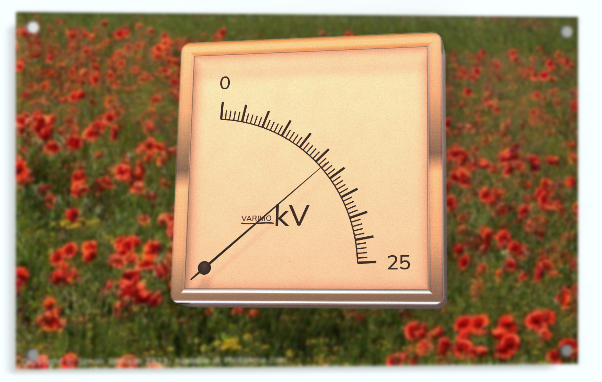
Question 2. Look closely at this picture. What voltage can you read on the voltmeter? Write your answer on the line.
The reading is 13.5 kV
